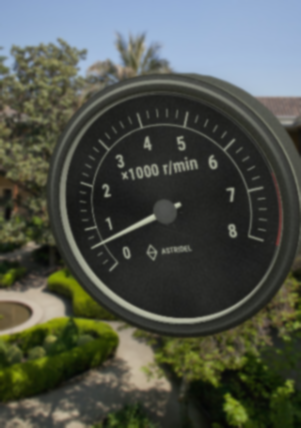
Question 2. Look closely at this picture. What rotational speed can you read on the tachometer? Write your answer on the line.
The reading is 600 rpm
